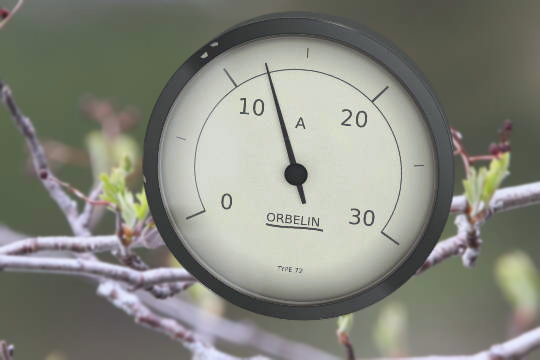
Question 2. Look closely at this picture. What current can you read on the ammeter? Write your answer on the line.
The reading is 12.5 A
